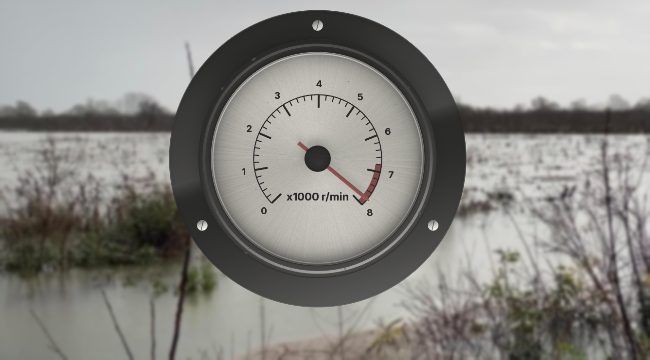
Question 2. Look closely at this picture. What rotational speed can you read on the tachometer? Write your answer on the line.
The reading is 7800 rpm
